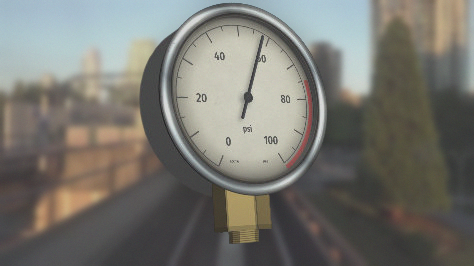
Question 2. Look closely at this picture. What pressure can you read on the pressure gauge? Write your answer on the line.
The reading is 57.5 psi
